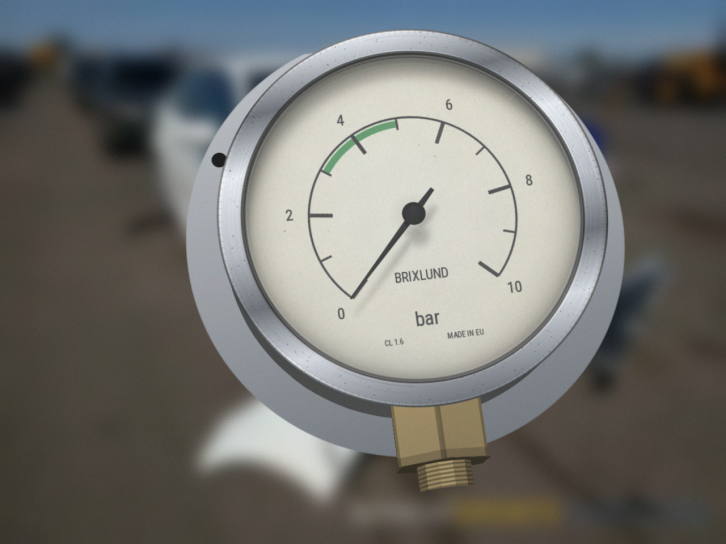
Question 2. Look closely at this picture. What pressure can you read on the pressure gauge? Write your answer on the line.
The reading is 0 bar
